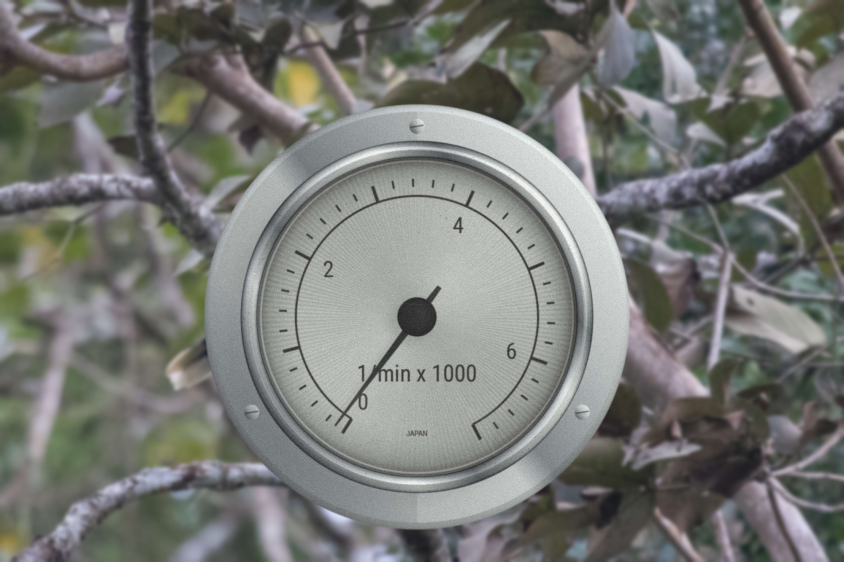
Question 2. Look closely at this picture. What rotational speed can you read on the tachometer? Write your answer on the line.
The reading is 100 rpm
